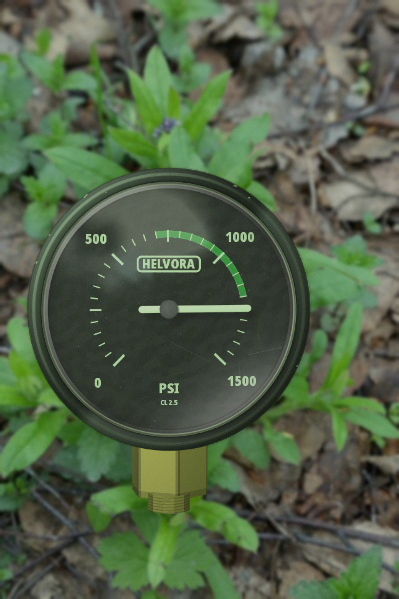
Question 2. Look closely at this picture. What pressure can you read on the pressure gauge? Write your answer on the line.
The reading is 1250 psi
